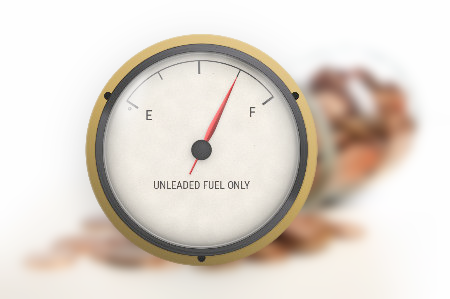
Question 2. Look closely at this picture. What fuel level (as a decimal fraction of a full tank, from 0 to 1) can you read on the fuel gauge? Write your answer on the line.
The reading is 0.75
